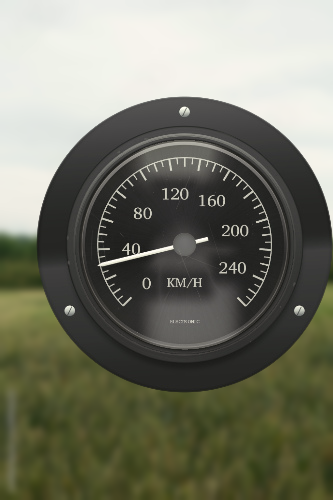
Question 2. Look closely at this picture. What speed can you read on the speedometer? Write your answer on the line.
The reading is 30 km/h
